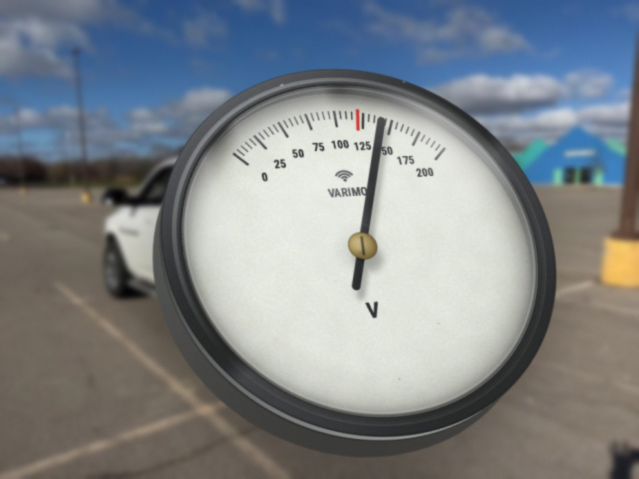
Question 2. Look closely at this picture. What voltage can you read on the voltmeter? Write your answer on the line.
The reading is 140 V
